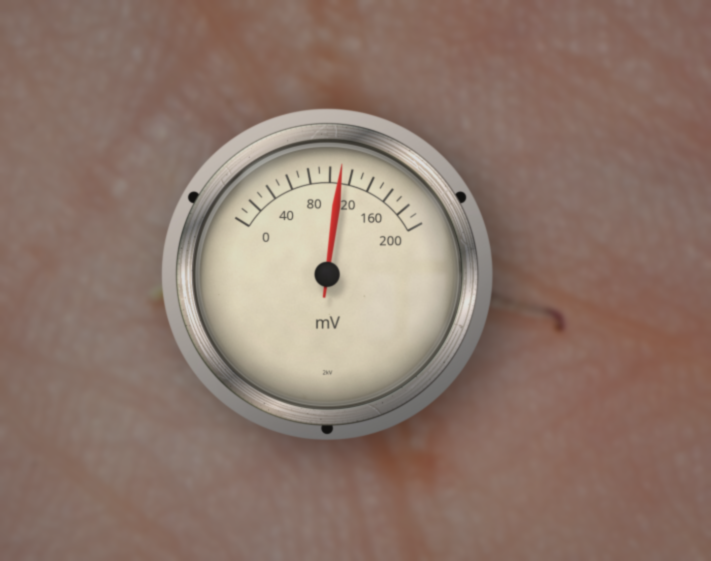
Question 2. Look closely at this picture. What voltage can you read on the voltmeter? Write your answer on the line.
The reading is 110 mV
